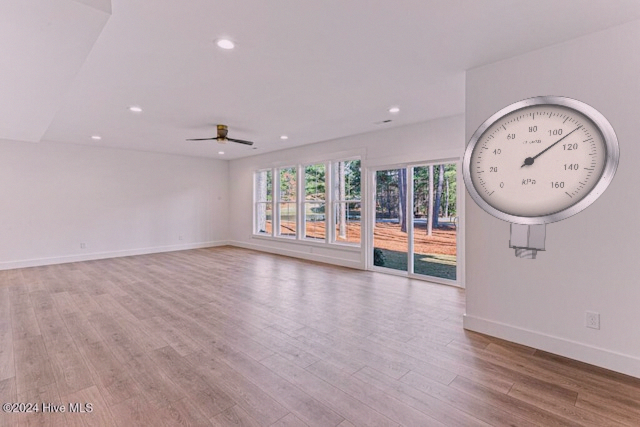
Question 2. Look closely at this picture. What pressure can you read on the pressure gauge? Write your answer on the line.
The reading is 110 kPa
